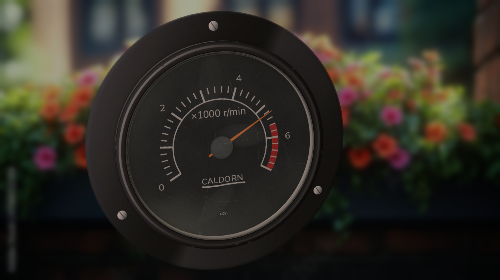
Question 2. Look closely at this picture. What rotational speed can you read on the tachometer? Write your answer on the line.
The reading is 5200 rpm
